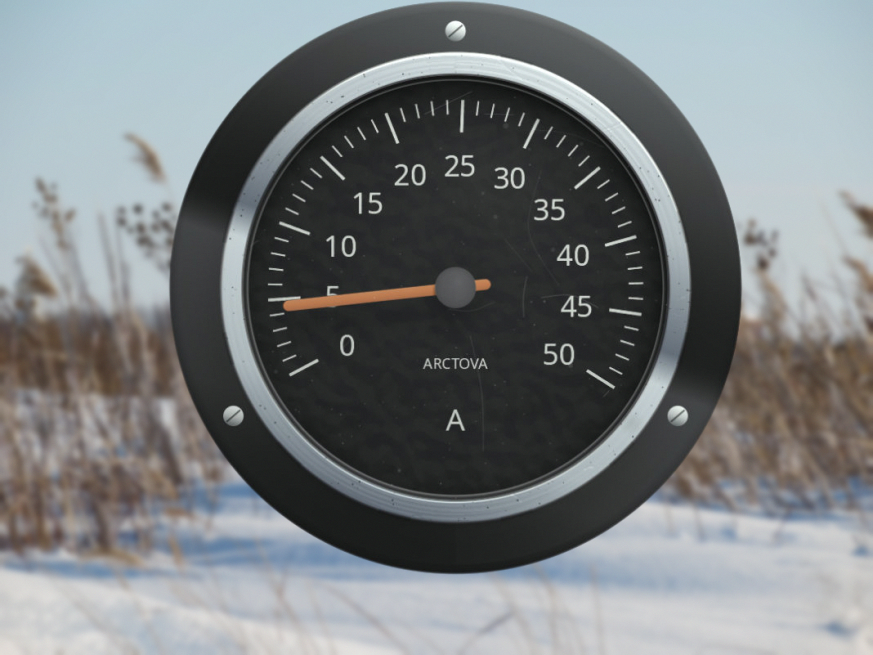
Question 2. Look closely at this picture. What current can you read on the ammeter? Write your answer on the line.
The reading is 4.5 A
